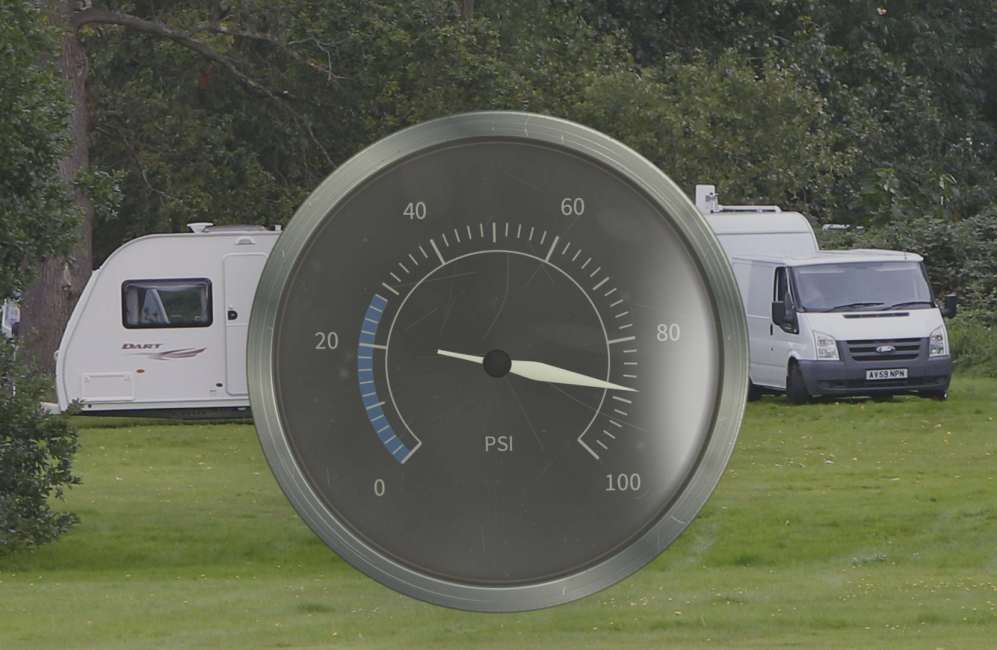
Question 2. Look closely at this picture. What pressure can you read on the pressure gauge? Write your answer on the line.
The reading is 88 psi
